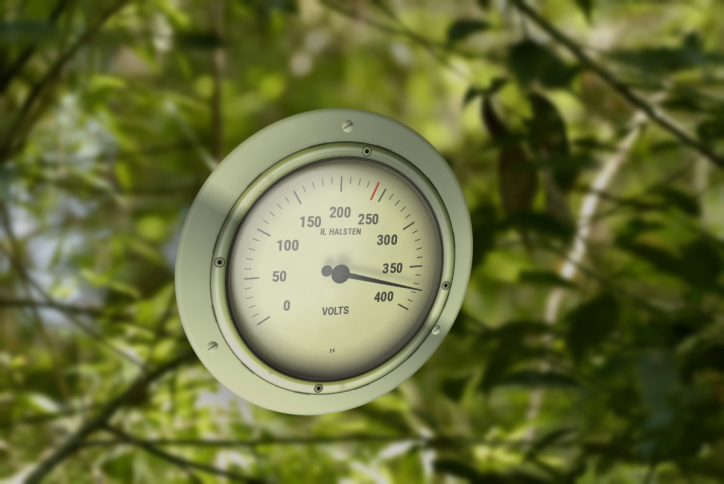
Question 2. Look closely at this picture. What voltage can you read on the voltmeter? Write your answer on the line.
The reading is 375 V
